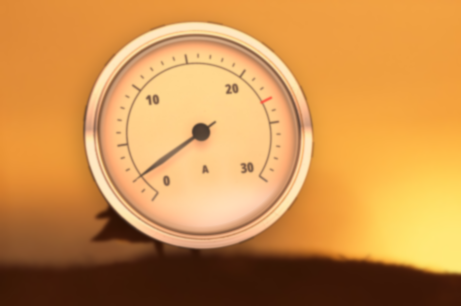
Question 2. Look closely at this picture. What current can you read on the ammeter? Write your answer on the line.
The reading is 2 A
